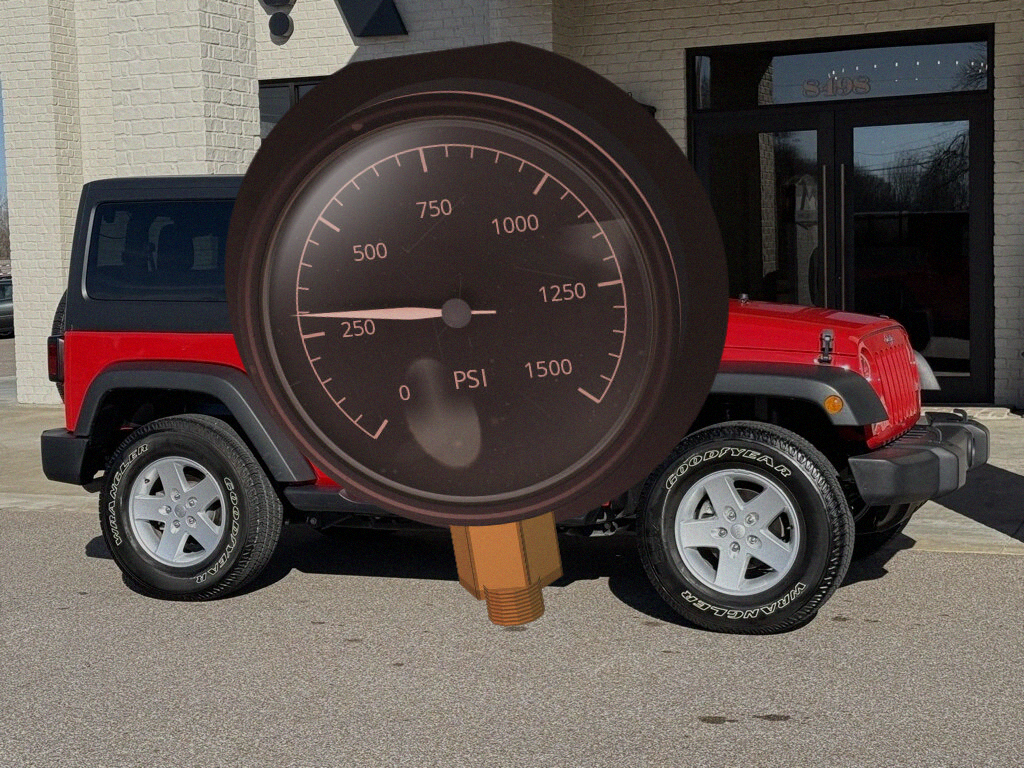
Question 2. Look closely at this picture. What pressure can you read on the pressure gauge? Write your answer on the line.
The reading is 300 psi
